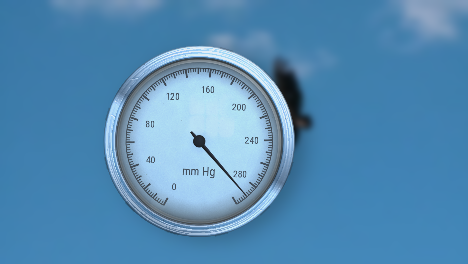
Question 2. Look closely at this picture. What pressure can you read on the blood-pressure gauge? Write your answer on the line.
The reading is 290 mmHg
